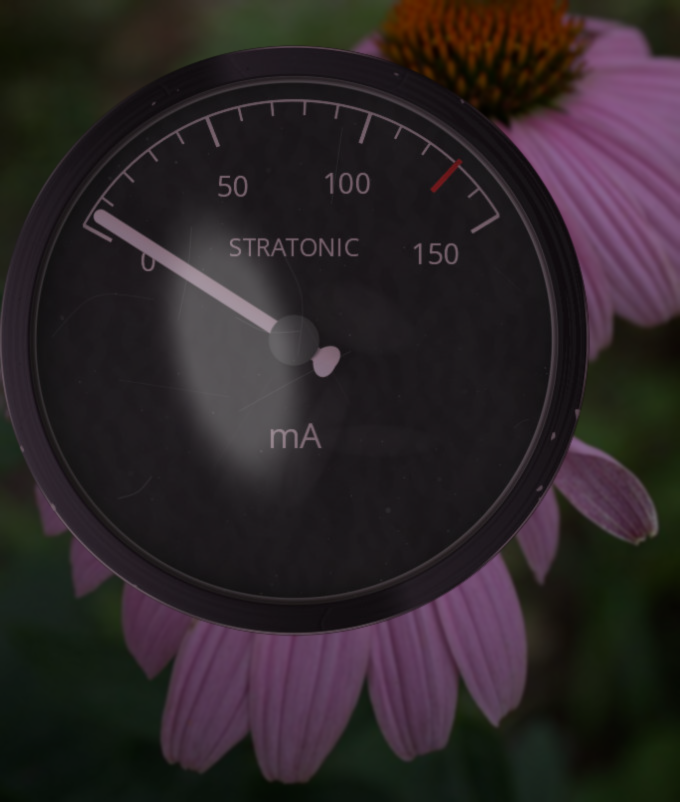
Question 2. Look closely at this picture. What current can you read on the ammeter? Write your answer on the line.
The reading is 5 mA
